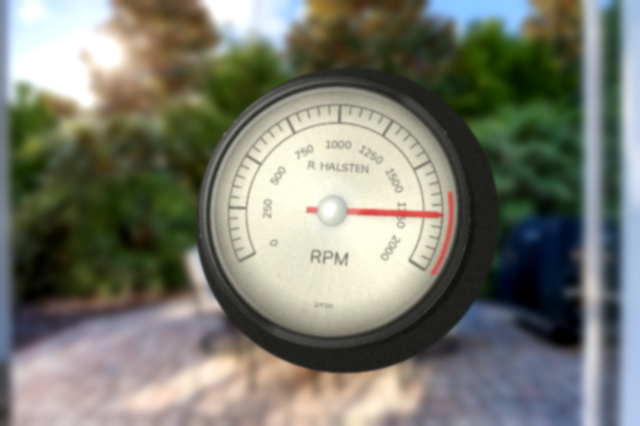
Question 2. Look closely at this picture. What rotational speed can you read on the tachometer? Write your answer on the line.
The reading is 1750 rpm
